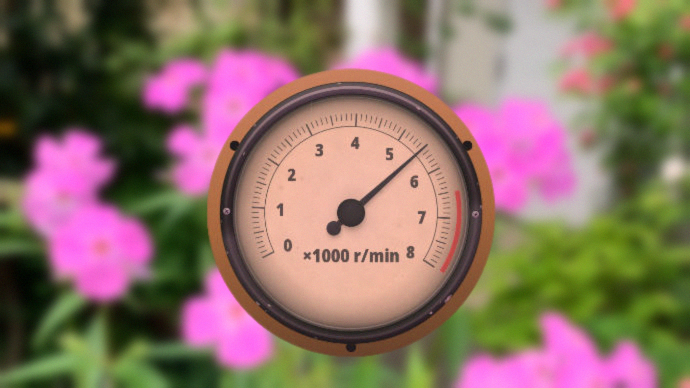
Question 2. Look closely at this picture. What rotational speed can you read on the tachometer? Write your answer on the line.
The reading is 5500 rpm
